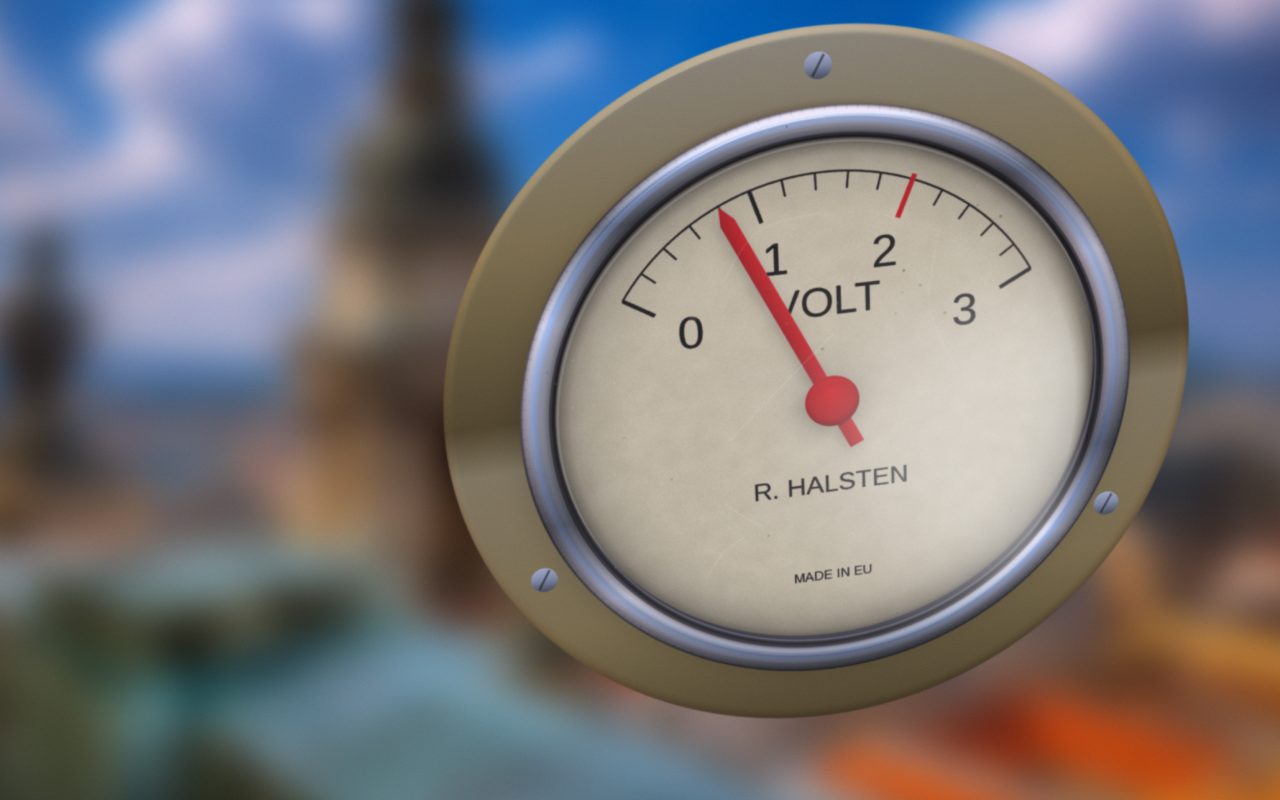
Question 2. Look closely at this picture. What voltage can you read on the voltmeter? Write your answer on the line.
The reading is 0.8 V
